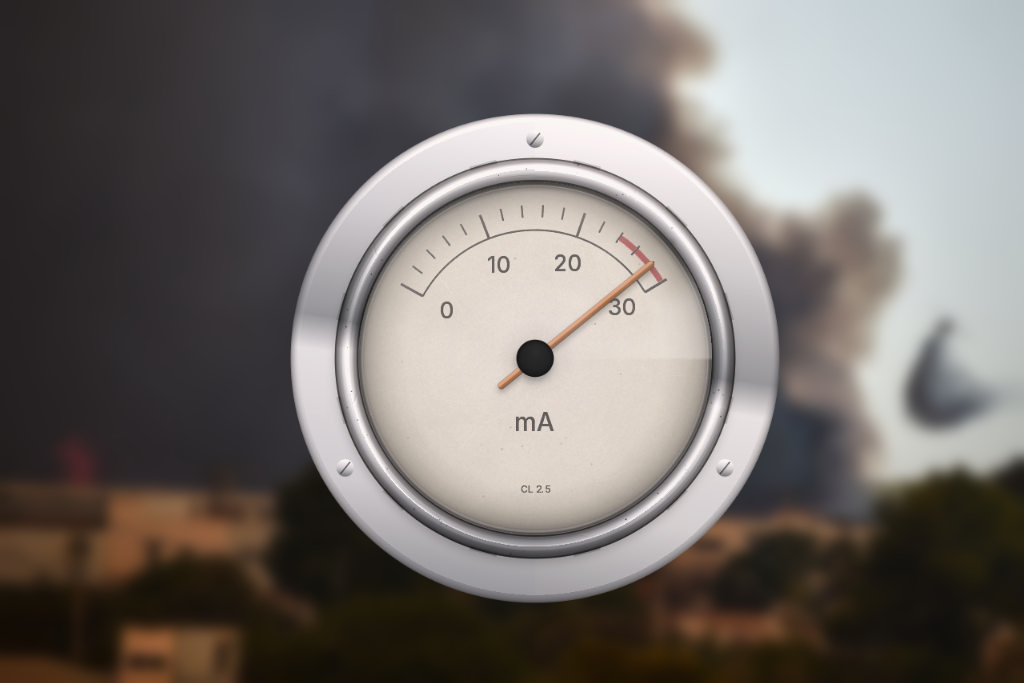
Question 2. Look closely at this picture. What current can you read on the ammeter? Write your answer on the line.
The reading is 28 mA
